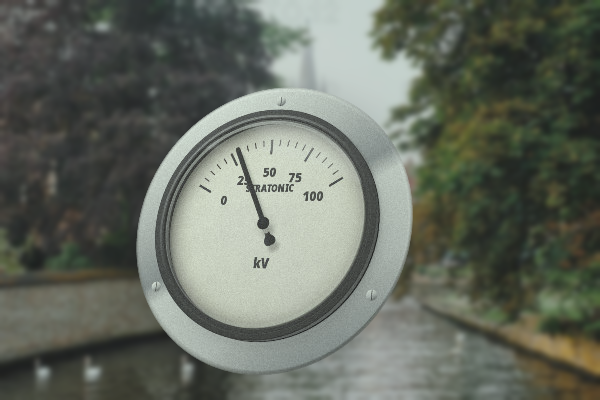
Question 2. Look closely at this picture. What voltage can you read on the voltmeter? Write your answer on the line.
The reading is 30 kV
